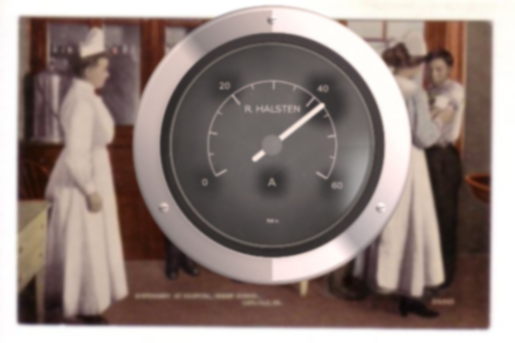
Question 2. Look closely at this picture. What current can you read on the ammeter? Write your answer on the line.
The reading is 42.5 A
